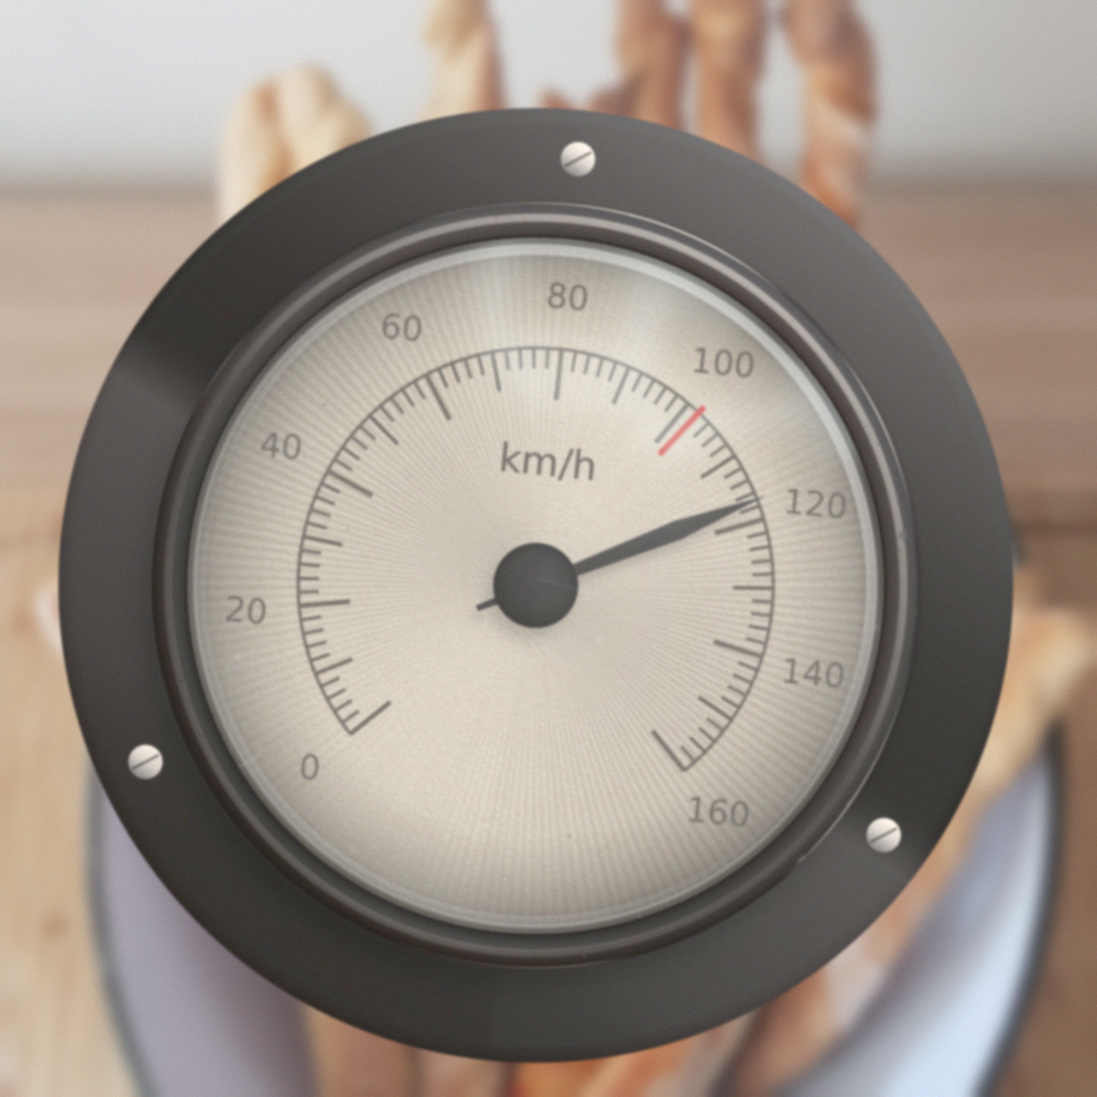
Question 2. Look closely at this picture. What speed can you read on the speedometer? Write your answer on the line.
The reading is 117 km/h
